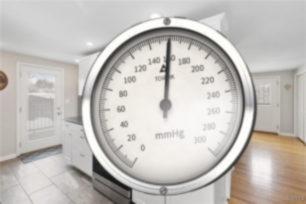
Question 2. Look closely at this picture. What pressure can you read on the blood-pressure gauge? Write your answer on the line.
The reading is 160 mmHg
